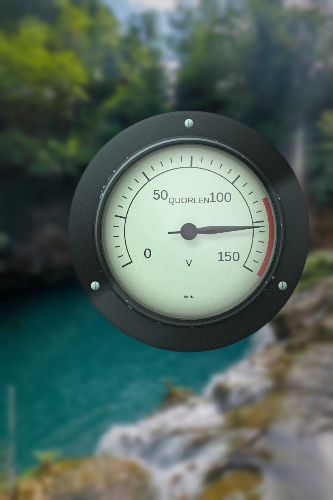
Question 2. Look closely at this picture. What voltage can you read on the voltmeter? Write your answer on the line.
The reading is 127.5 V
